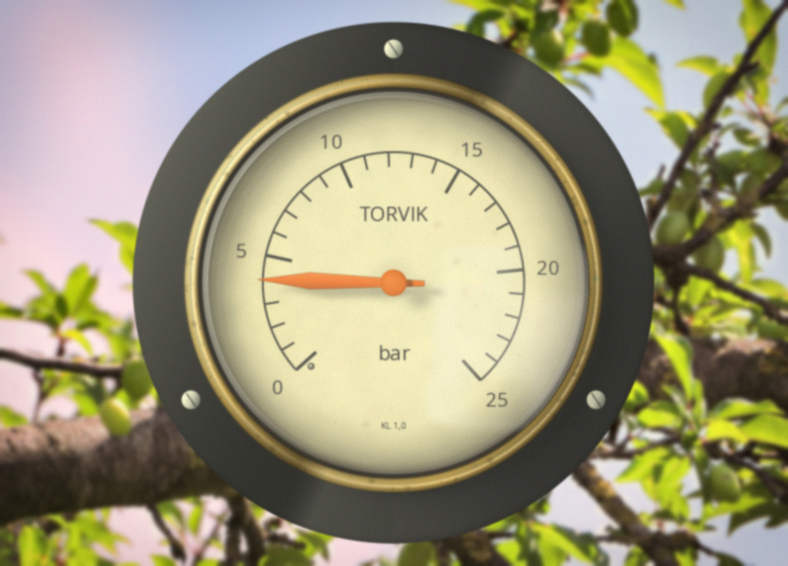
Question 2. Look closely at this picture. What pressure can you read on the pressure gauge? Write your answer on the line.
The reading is 4 bar
